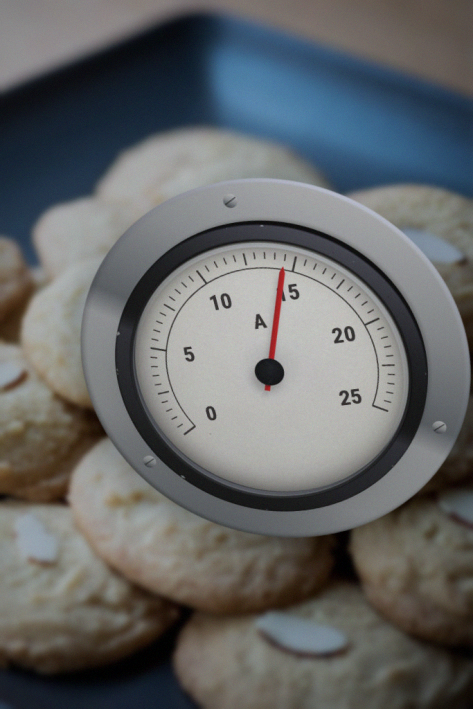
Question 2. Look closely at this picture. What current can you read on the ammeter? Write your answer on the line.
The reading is 14.5 A
